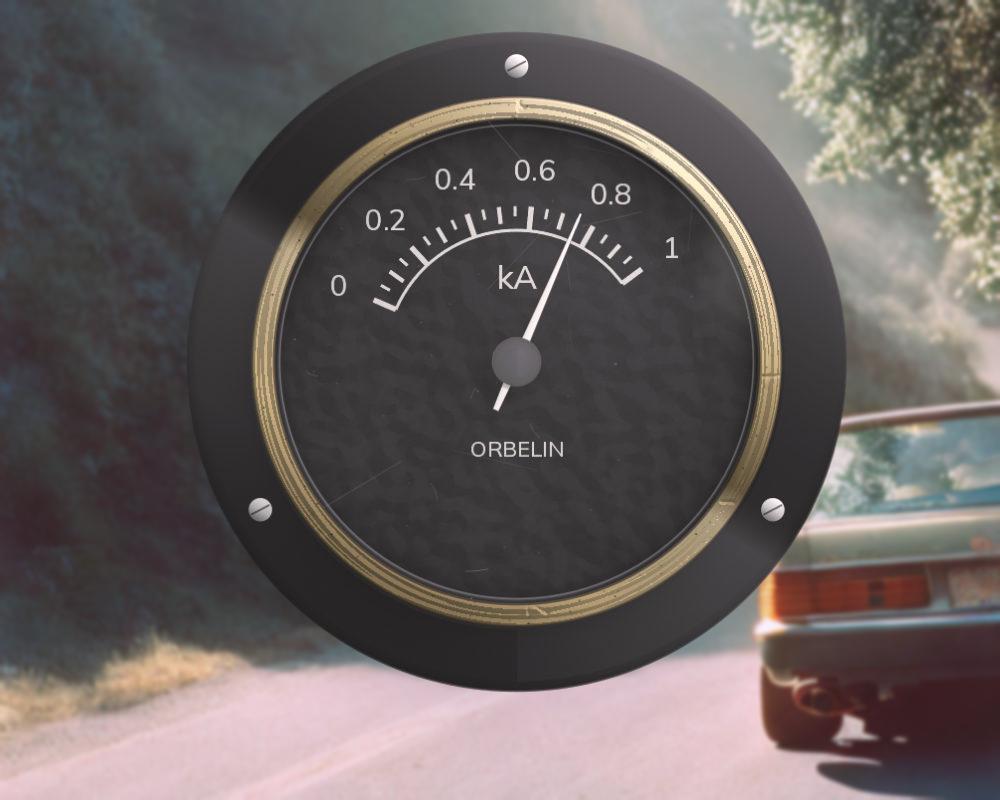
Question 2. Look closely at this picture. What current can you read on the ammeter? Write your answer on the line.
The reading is 0.75 kA
